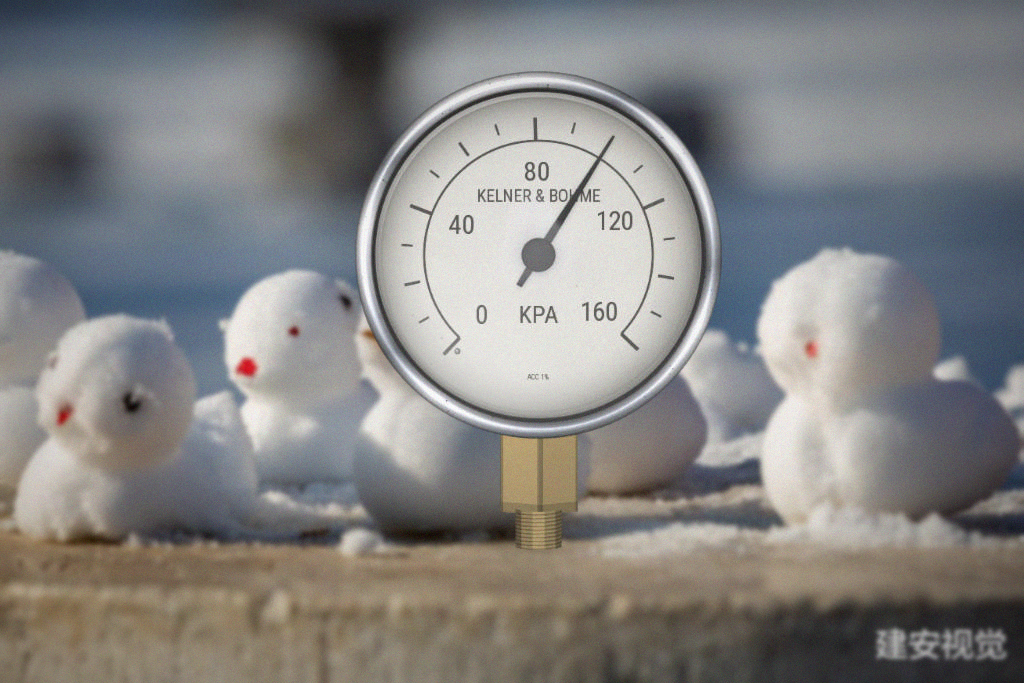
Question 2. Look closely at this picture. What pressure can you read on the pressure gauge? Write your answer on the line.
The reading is 100 kPa
